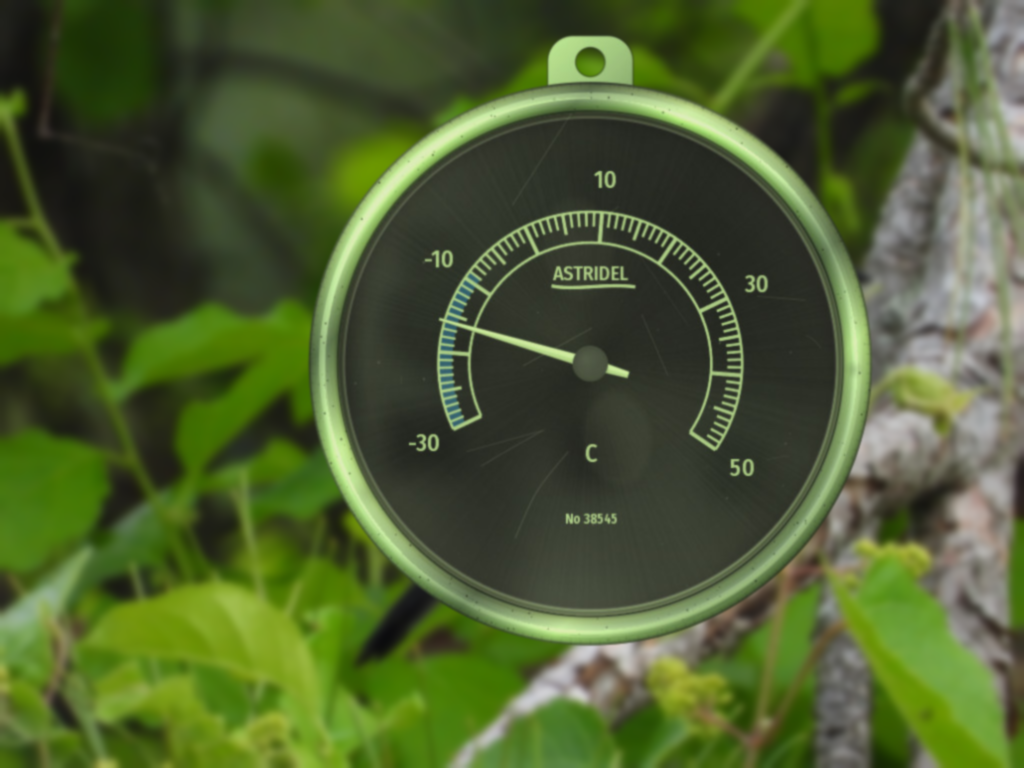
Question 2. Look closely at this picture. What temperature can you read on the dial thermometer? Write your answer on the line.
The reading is -16 °C
